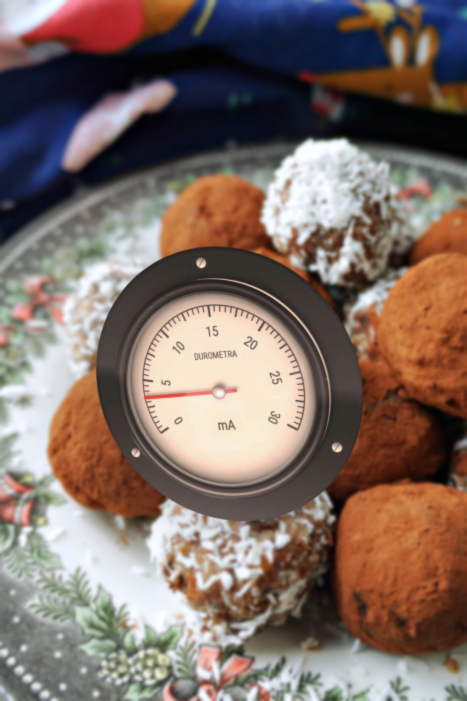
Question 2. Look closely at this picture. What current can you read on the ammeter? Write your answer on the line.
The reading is 3.5 mA
